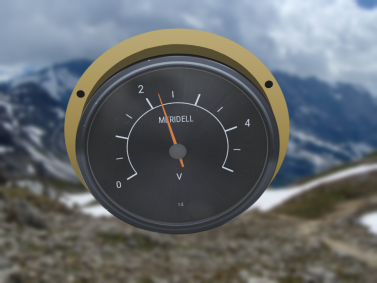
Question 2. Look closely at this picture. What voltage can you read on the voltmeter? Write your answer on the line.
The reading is 2.25 V
